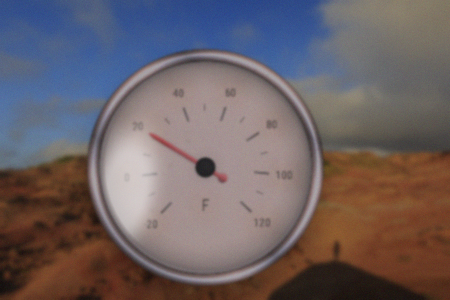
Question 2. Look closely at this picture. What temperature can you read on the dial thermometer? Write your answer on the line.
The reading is 20 °F
